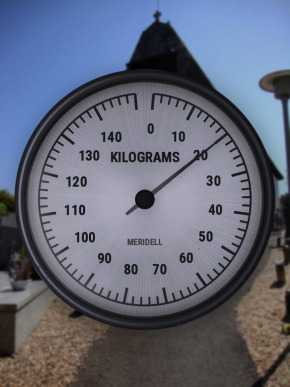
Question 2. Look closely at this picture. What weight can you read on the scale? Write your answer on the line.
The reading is 20 kg
